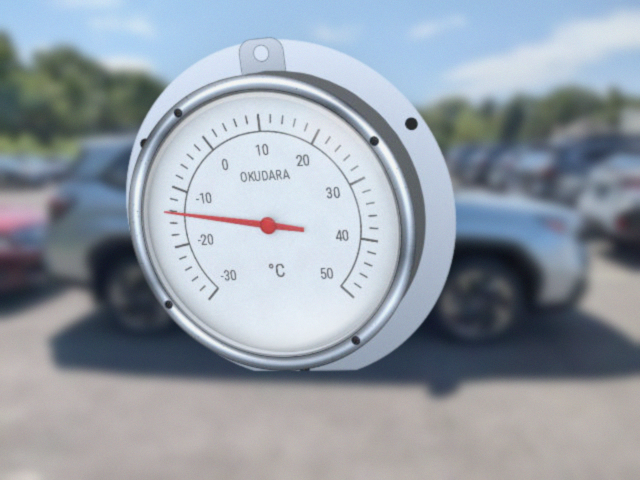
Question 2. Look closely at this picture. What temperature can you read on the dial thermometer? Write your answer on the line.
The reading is -14 °C
